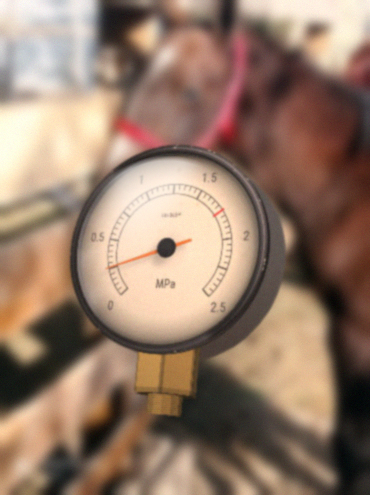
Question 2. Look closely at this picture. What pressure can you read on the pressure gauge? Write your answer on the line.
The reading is 0.25 MPa
